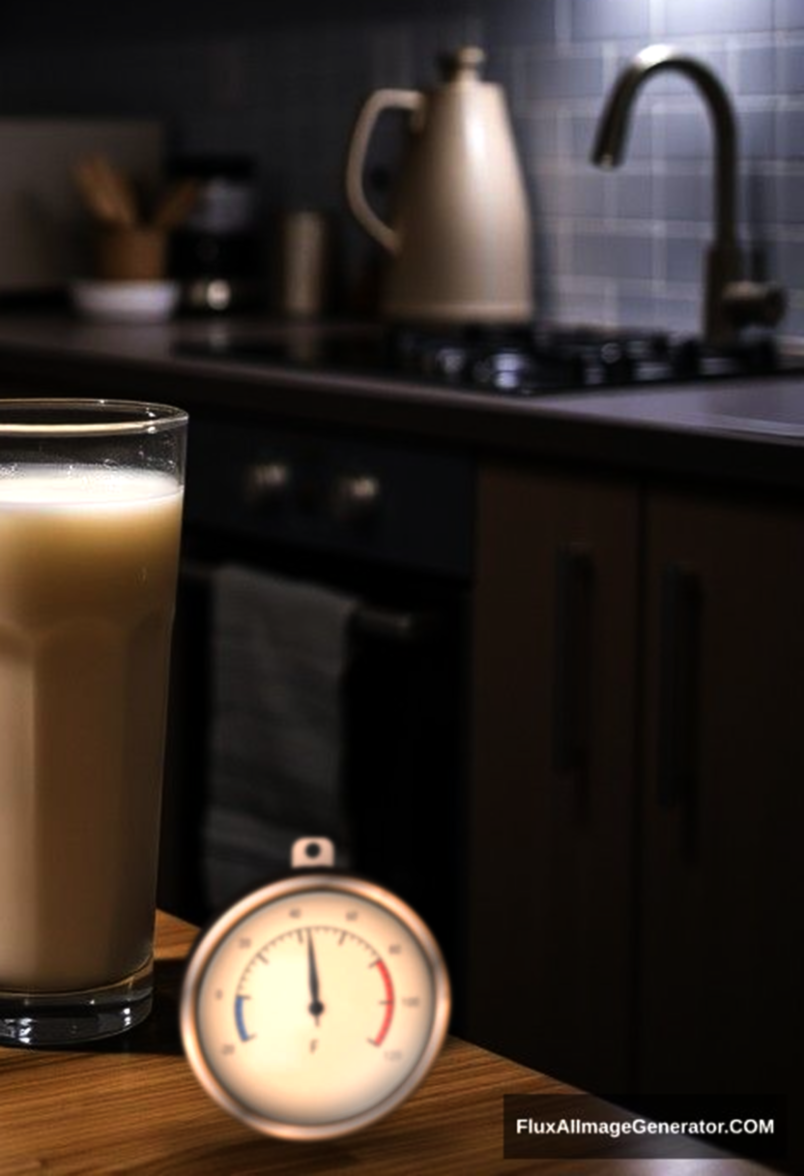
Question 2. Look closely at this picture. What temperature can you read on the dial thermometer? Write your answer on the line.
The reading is 44 °F
